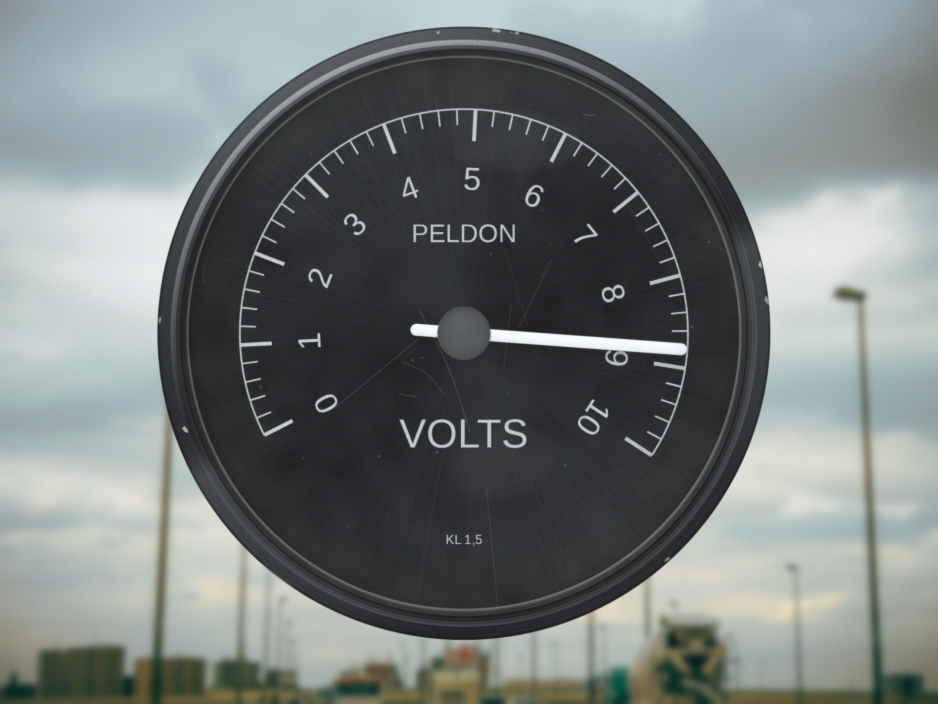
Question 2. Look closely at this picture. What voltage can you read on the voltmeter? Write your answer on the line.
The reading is 8.8 V
